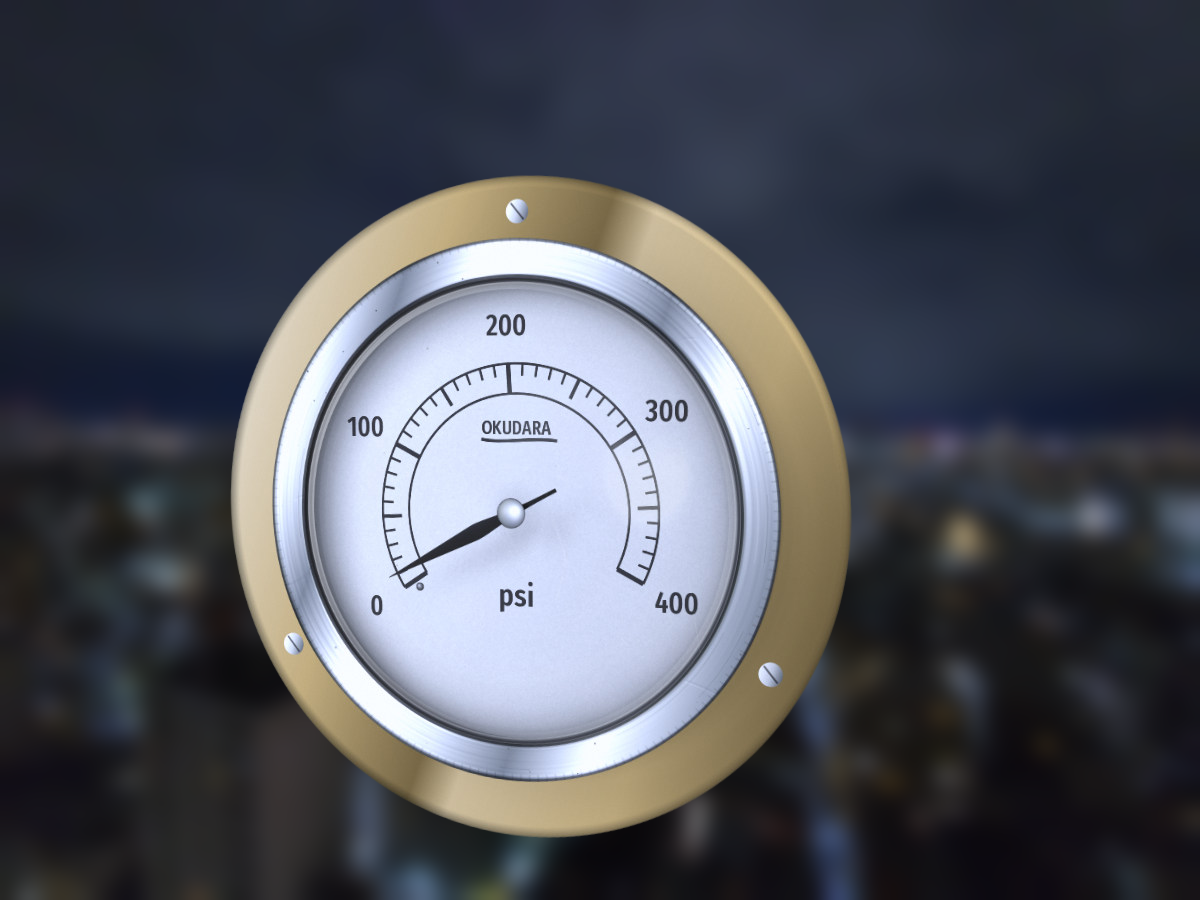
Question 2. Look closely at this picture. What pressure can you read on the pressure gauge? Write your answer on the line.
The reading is 10 psi
